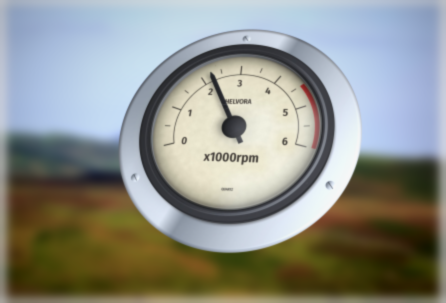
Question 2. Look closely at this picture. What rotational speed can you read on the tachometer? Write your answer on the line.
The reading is 2250 rpm
